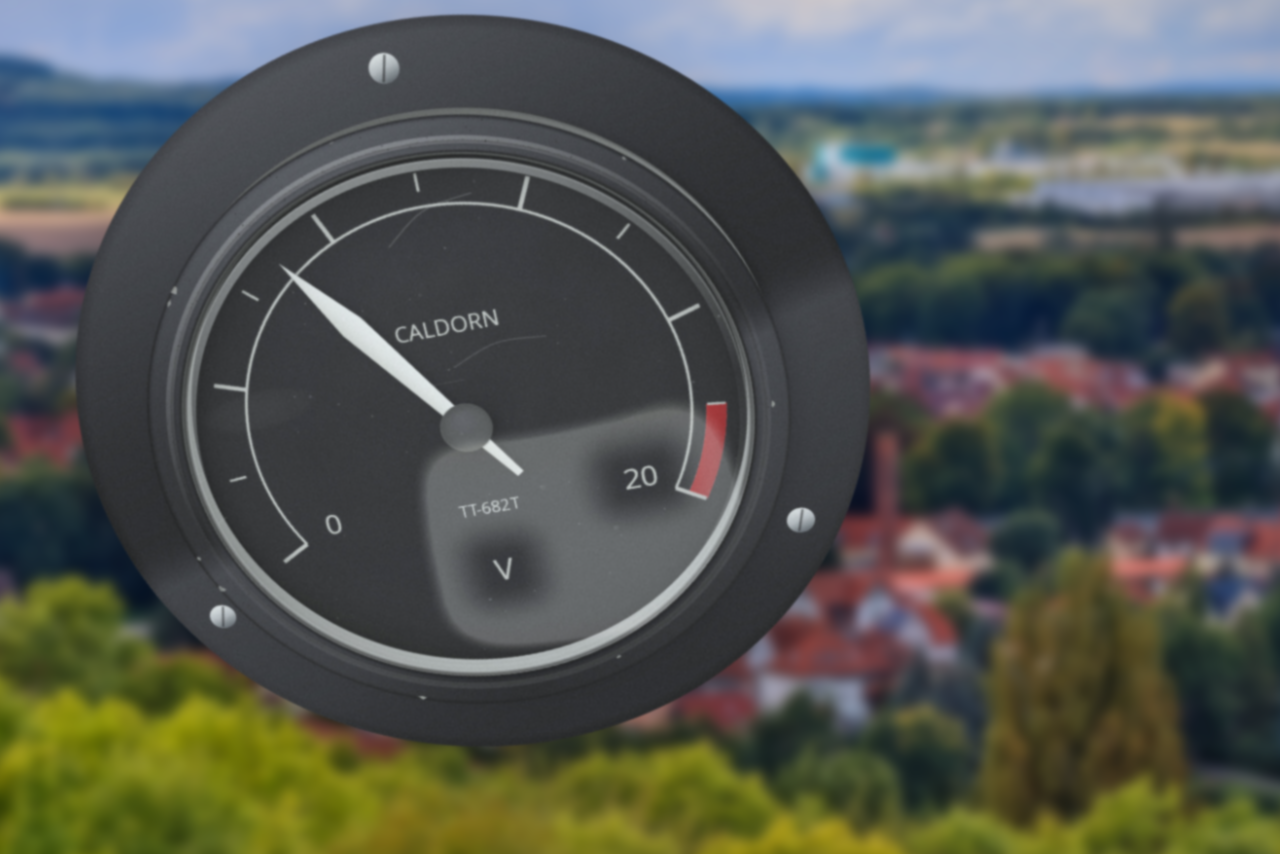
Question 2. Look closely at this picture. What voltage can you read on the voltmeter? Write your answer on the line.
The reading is 7 V
